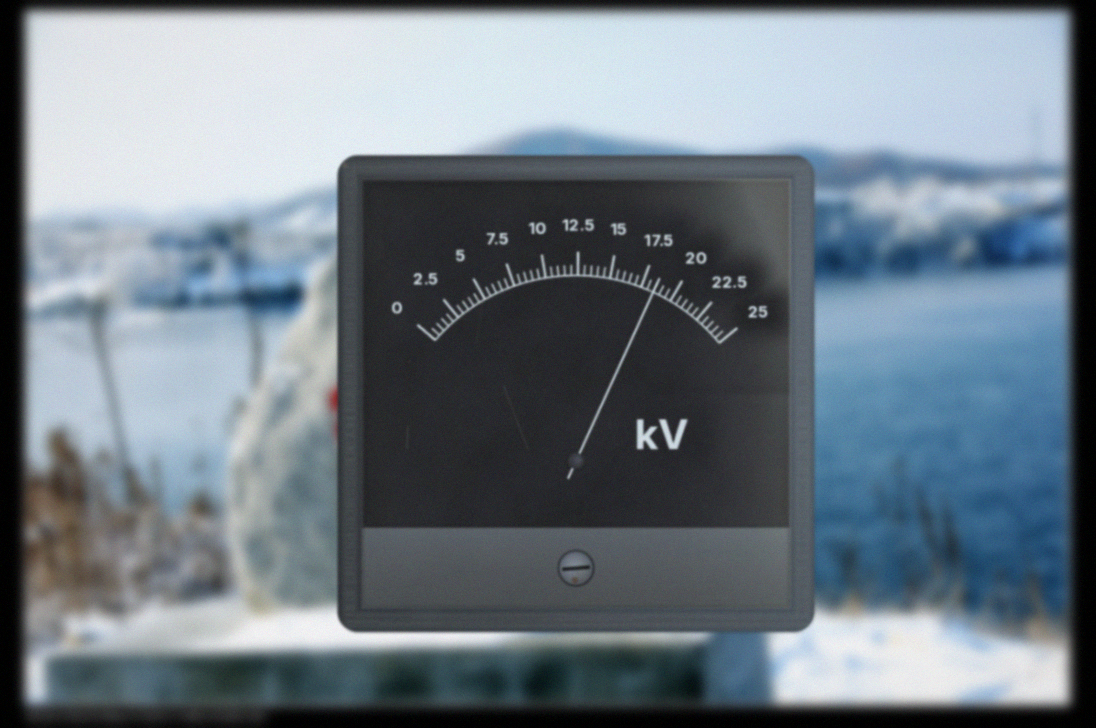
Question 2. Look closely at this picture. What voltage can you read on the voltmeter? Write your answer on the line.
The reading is 18.5 kV
